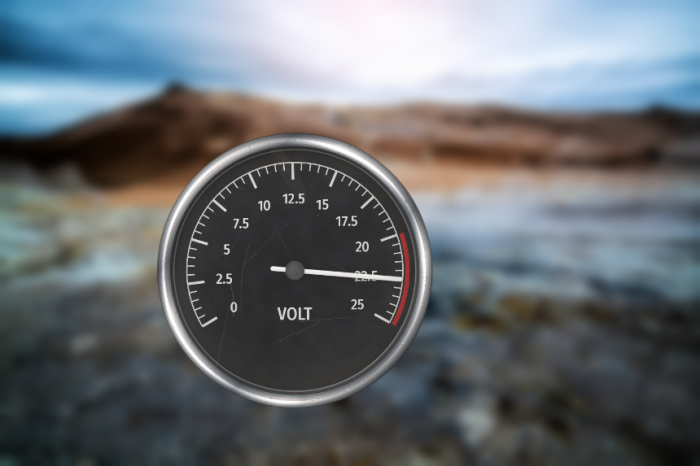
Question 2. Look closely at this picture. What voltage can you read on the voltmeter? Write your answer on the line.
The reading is 22.5 V
